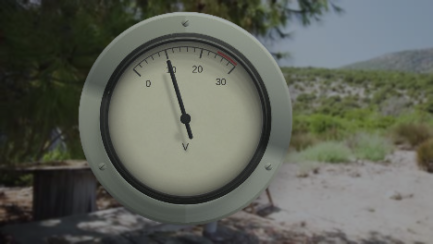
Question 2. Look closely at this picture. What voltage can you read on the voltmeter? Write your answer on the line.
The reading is 10 V
